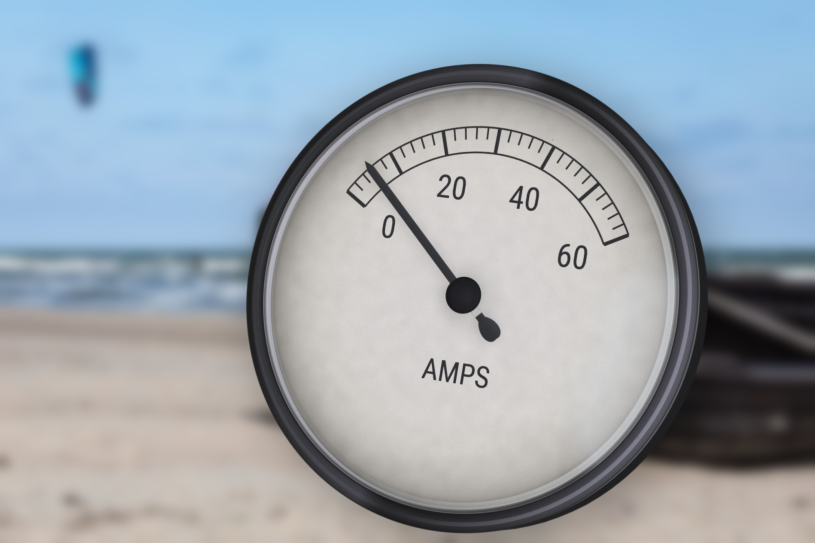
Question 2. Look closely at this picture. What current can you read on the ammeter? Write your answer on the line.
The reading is 6 A
